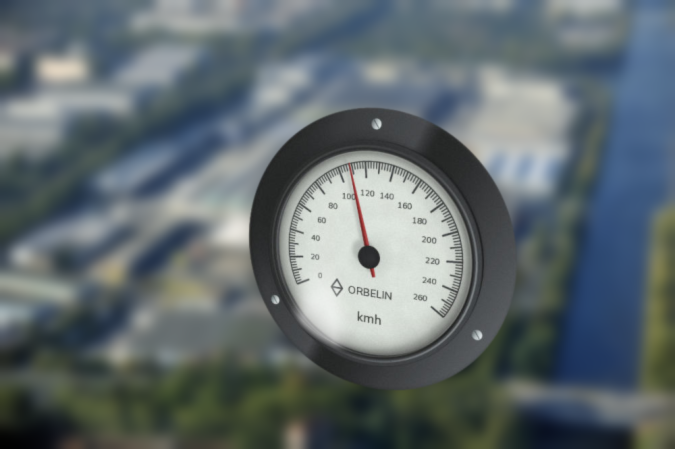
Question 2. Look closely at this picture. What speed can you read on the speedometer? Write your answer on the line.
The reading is 110 km/h
